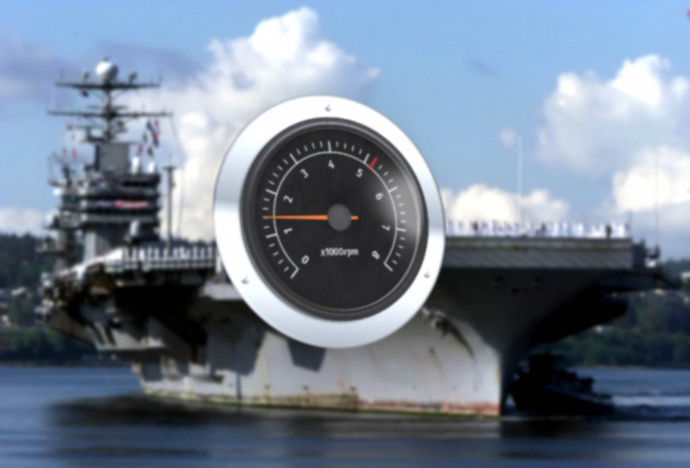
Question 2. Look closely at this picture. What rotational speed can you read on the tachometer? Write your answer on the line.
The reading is 1400 rpm
